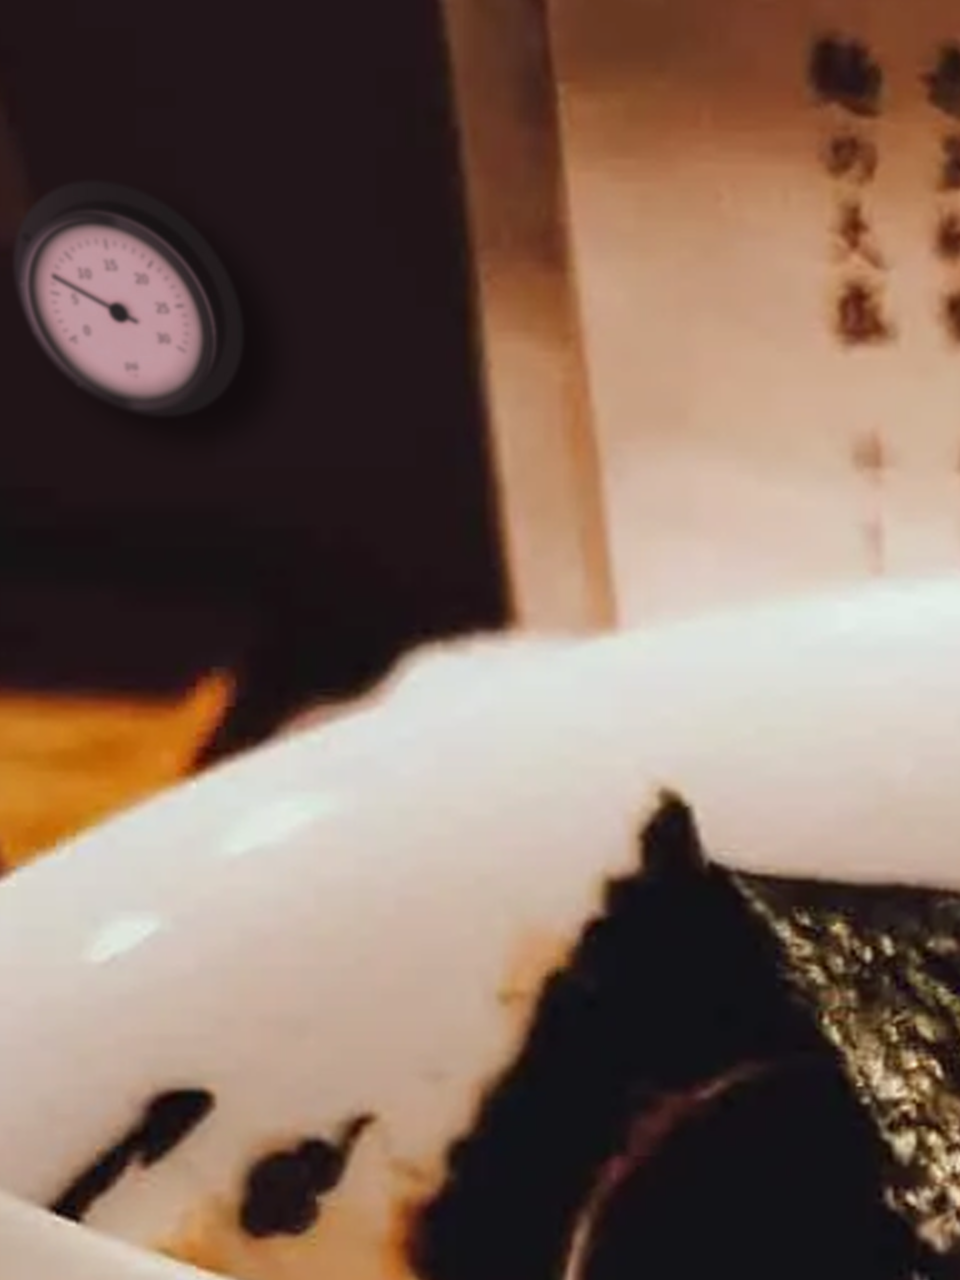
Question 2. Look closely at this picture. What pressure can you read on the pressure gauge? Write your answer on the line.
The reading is 7 psi
